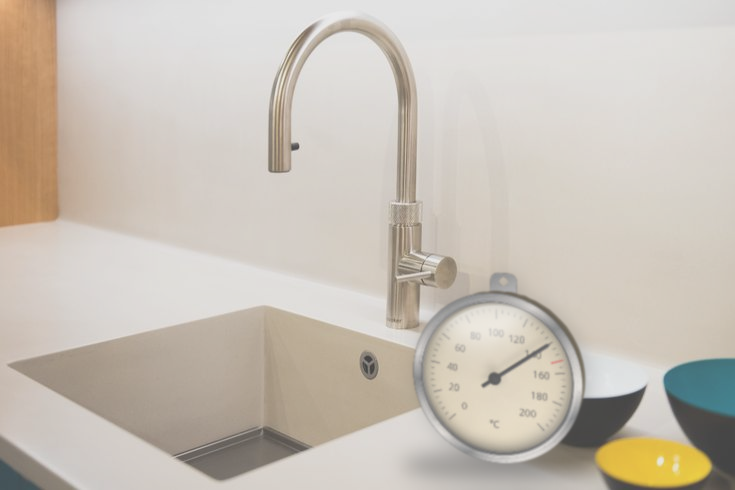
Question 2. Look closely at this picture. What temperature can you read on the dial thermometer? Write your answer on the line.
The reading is 140 °C
